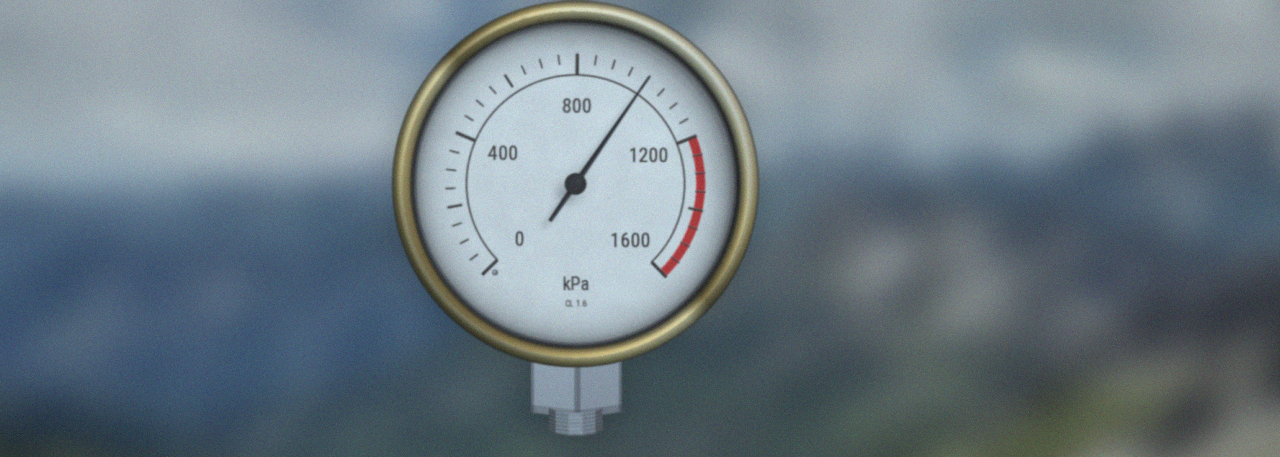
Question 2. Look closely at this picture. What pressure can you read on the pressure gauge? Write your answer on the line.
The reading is 1000 kPa
